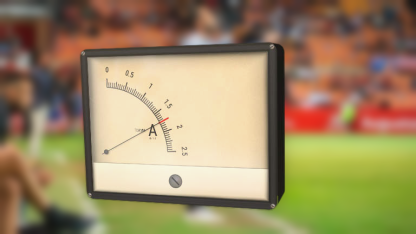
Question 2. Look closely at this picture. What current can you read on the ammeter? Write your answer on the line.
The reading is 1.75 A
